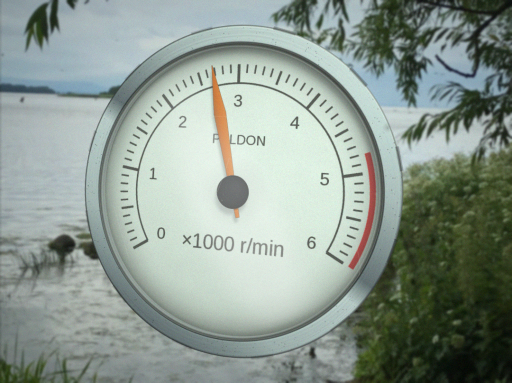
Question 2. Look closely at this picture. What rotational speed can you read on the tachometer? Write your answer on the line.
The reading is 2700 rpm
